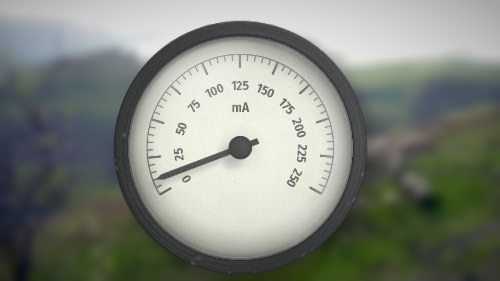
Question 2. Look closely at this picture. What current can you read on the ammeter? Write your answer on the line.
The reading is 10 mA
